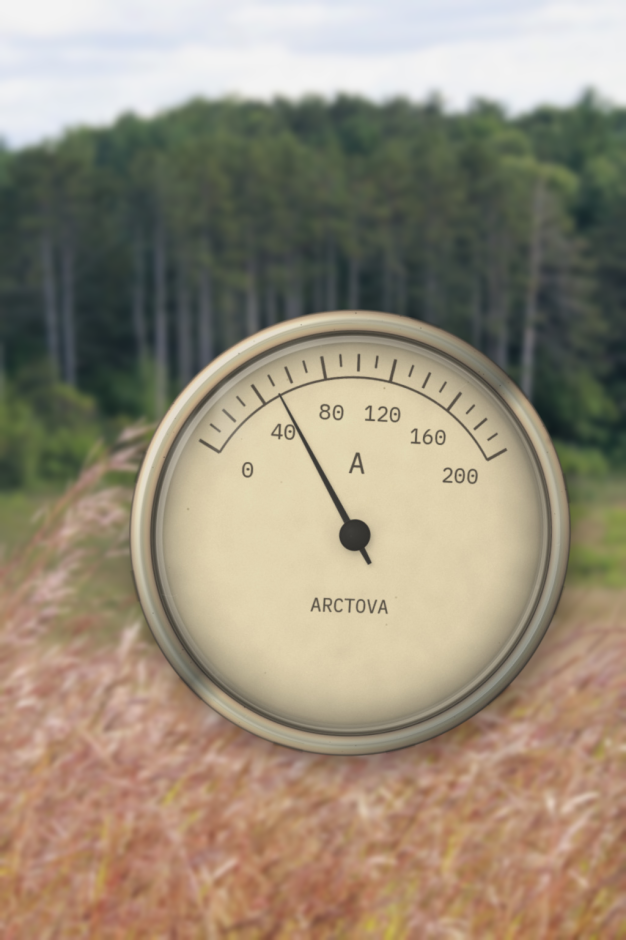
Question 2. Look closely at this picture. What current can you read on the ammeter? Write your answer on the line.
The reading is 50 A
